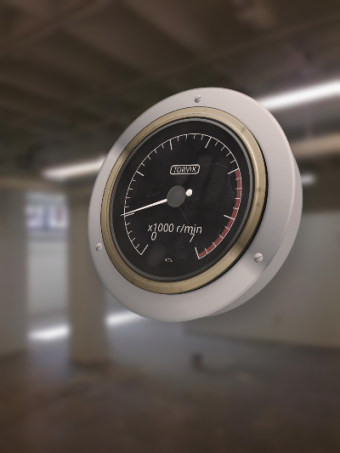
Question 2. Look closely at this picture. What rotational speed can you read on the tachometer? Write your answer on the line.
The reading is 1000 rpm
